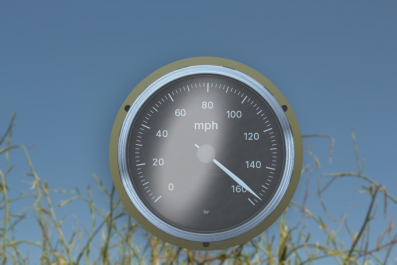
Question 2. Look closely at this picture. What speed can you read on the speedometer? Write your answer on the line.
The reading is 156 mph
